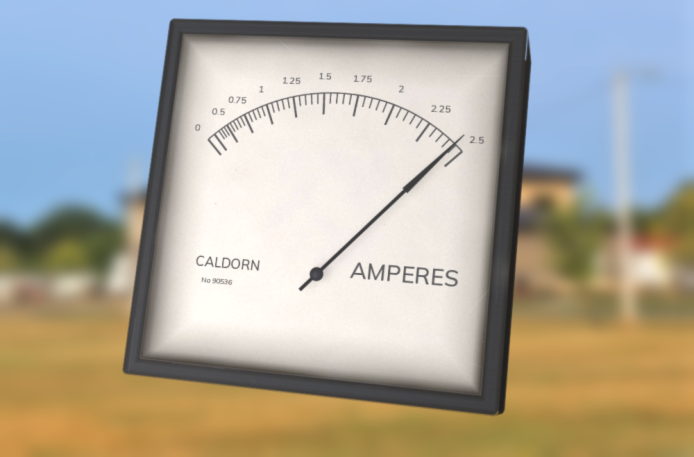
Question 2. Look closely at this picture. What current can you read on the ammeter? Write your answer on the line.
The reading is 2.45 A
